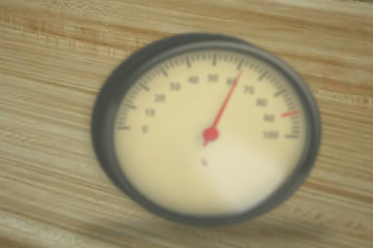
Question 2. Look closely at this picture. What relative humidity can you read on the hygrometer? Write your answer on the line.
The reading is 60 %
